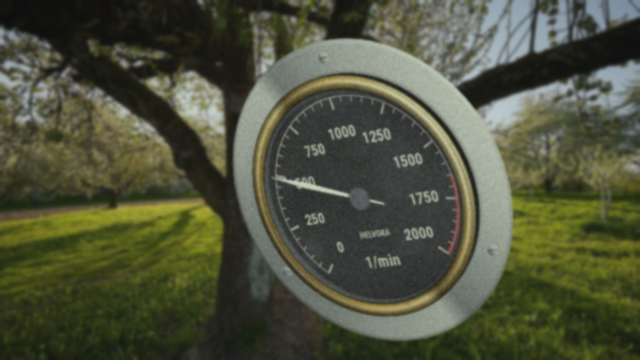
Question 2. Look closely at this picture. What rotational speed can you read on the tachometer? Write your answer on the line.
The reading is 500 rpm
